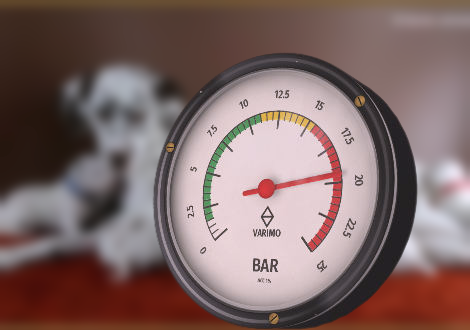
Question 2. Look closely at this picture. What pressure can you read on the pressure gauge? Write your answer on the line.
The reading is 19.5 bar
